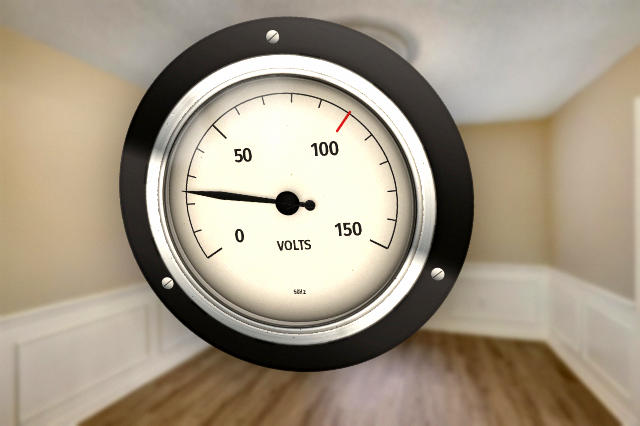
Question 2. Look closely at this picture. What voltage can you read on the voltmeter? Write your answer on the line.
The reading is 25 V
